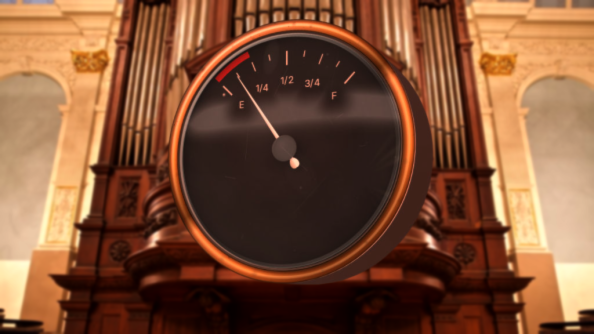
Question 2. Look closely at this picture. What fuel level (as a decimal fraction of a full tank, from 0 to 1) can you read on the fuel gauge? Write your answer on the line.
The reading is 0.125
